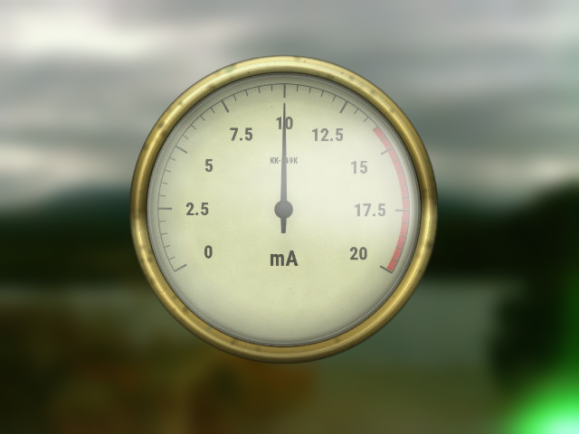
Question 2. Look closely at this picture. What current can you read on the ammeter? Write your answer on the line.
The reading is 10 mA
